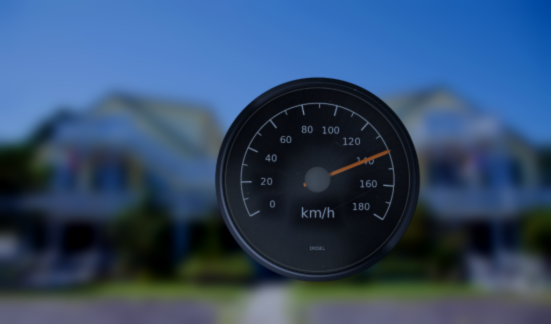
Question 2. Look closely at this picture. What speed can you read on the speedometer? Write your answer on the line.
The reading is 140 km/h
